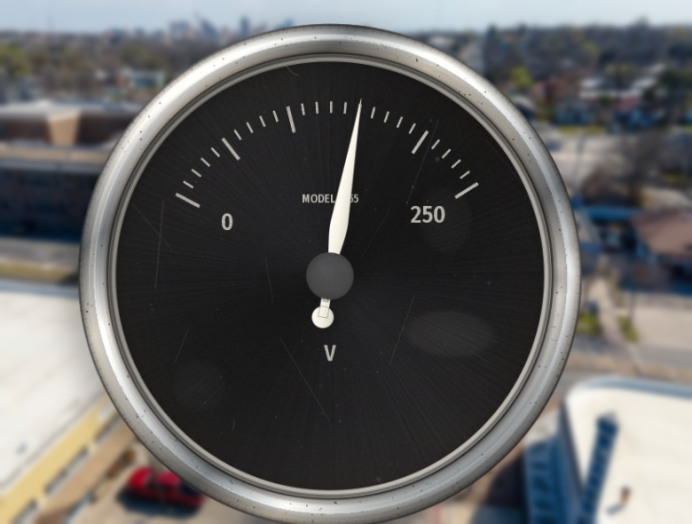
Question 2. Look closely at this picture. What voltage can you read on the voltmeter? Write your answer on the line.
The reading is 150 V
